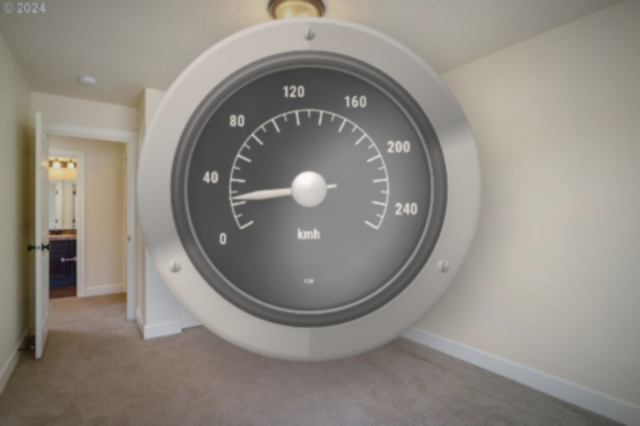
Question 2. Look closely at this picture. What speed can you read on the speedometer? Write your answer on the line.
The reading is 25 km/h
